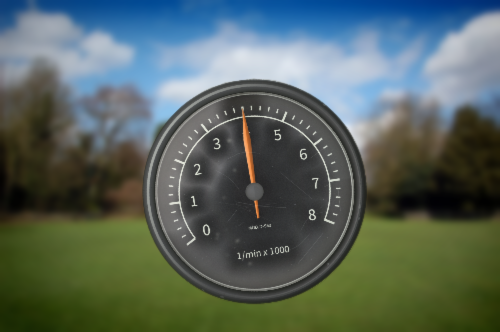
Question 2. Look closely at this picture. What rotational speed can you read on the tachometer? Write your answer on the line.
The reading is 4000 rpm
